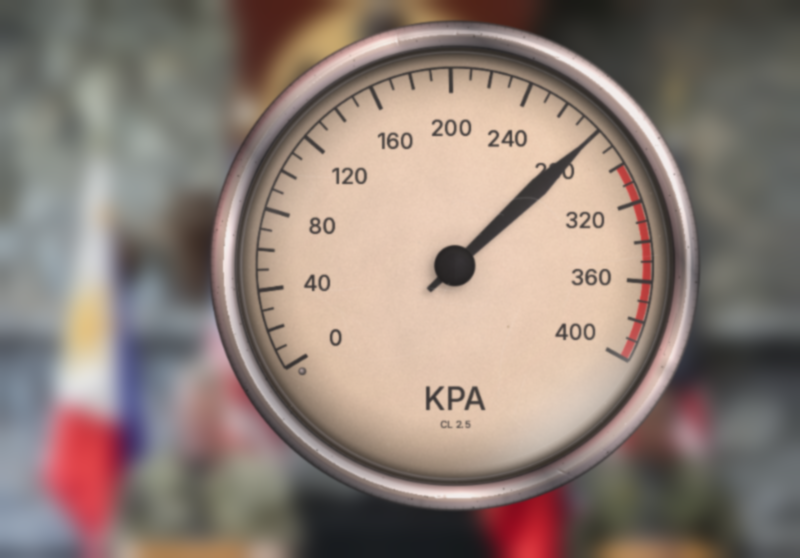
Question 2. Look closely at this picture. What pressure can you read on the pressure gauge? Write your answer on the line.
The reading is 280 kPa
